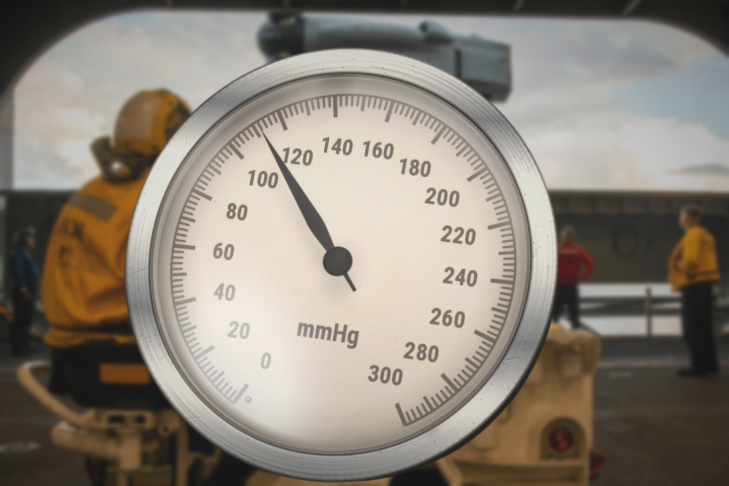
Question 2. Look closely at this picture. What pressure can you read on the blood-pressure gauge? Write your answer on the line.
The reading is 112 mmHg
